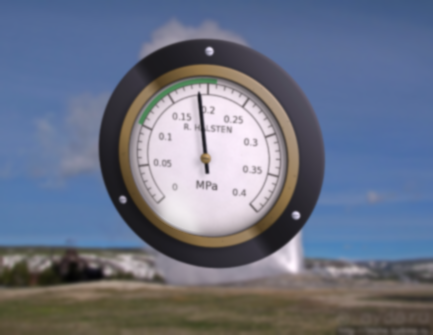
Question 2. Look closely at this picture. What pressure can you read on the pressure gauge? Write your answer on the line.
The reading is 0.19 MPa
